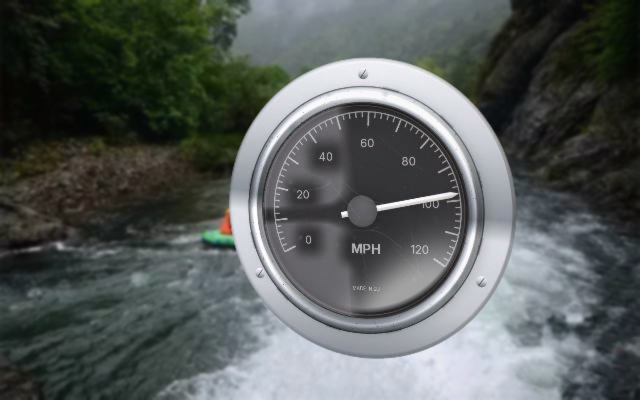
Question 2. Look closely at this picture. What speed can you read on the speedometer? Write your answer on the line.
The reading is 98 mph
